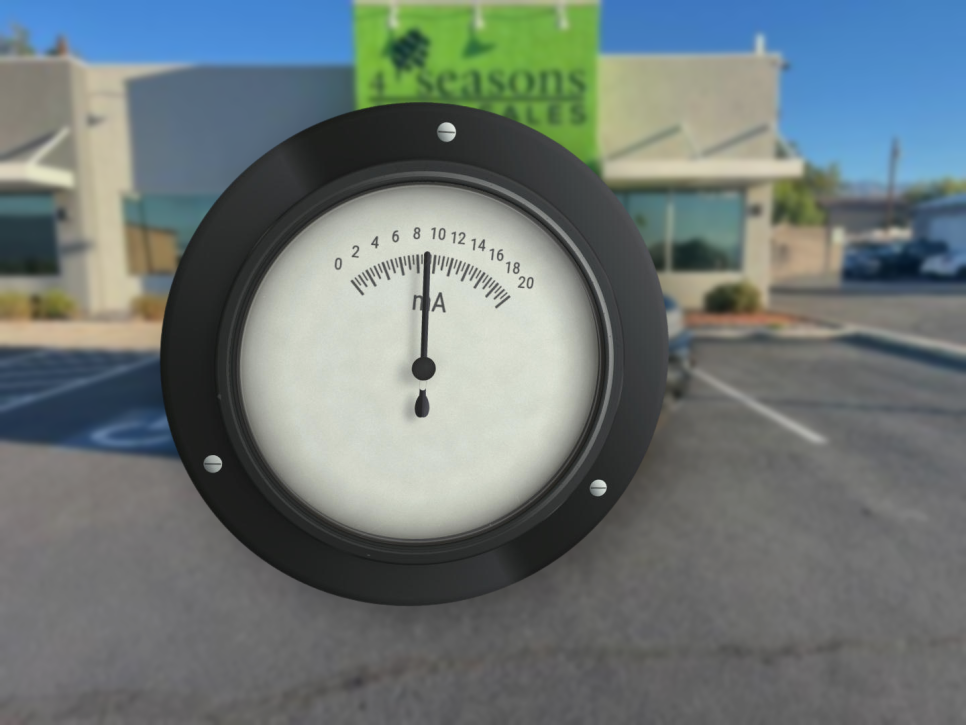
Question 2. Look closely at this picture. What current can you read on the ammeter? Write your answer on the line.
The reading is 9 mA
